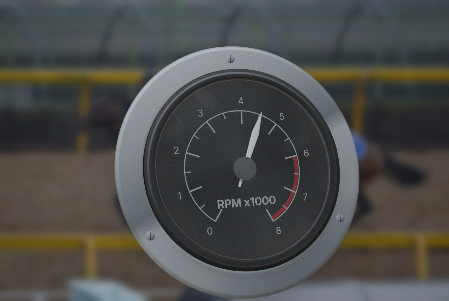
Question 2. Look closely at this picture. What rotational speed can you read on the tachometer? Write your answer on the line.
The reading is 4500 rpm
